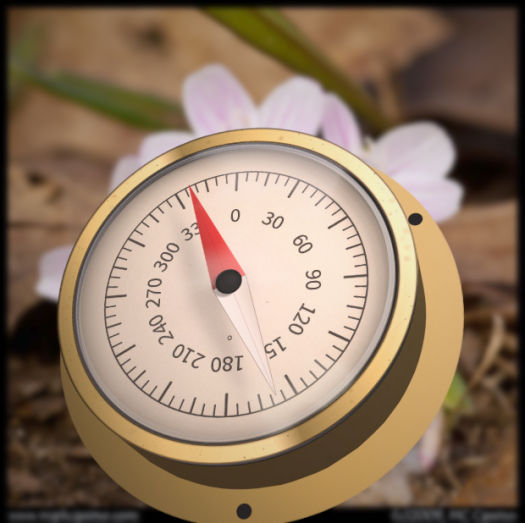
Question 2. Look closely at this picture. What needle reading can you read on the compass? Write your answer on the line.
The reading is 337.5 °
